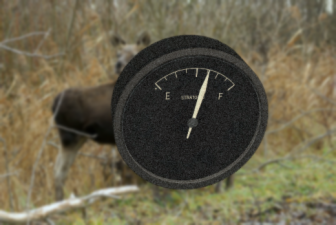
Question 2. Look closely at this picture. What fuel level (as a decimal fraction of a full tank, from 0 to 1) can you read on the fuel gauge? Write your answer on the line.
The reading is 0.625
